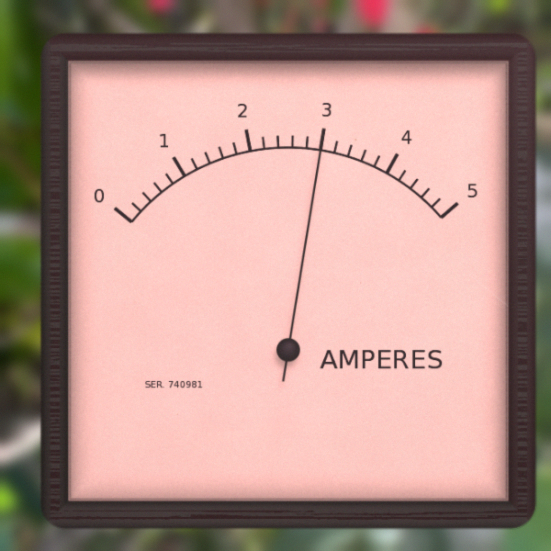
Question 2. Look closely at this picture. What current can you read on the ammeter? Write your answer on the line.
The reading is 3 A
